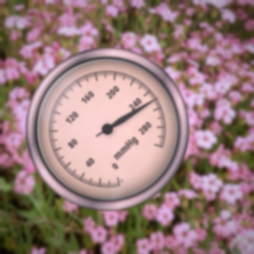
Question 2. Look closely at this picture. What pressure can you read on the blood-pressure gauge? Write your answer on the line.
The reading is 250 mmHg
